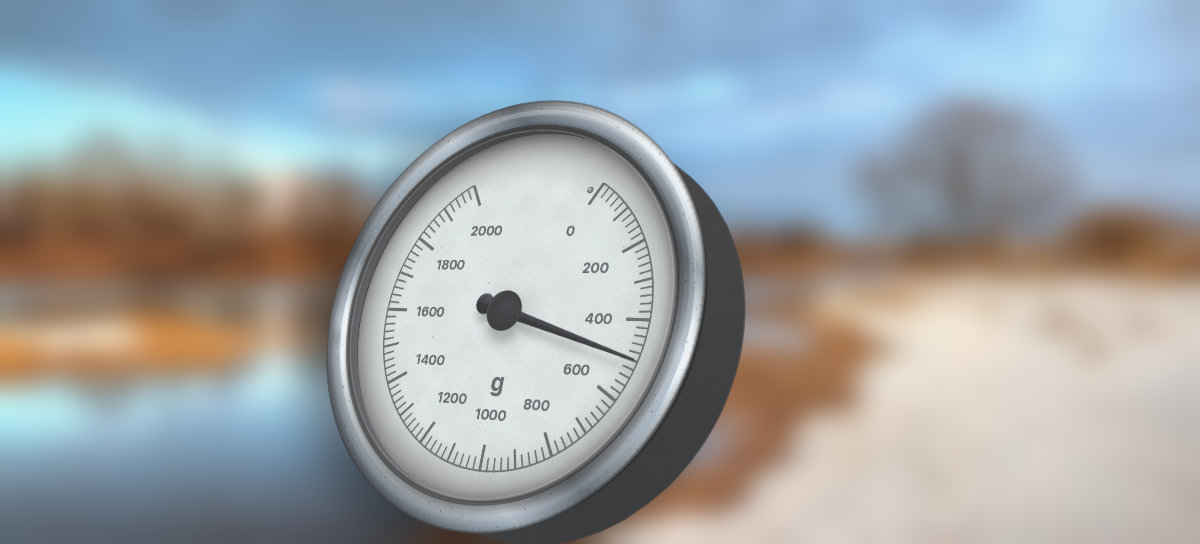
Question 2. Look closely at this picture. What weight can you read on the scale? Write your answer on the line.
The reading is 500 g
